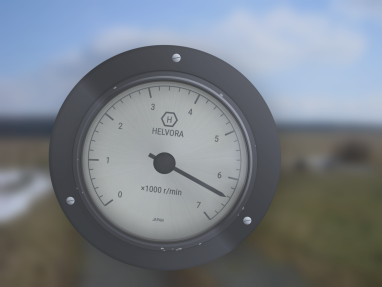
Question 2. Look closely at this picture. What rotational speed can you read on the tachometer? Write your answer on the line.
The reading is 6400 rpm
